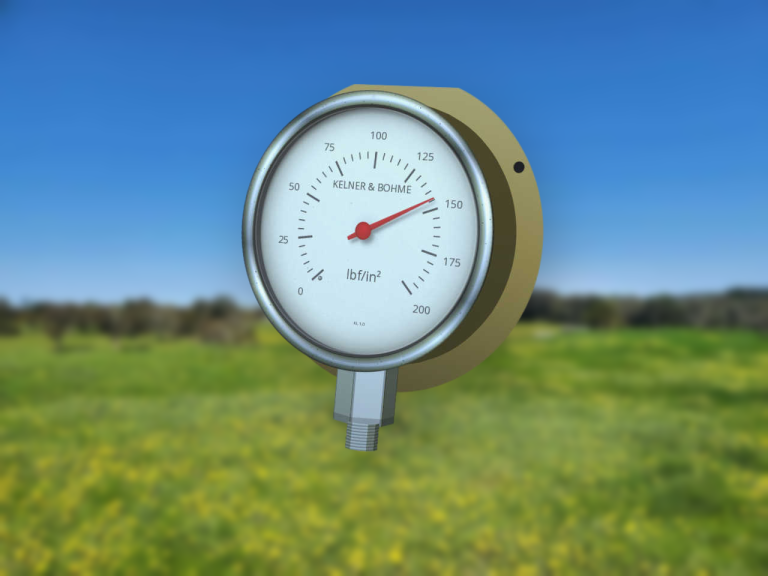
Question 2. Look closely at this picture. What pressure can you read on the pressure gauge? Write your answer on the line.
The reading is 145 psi
